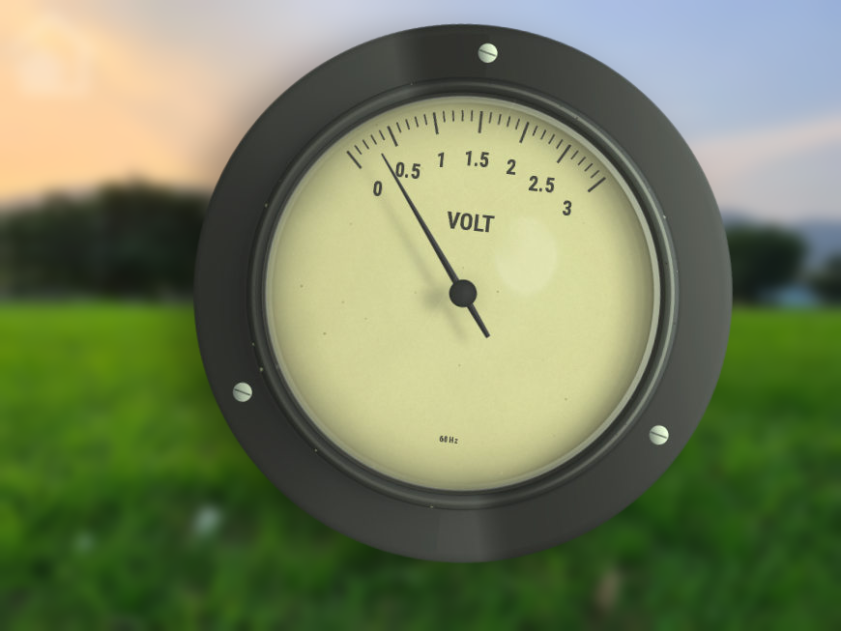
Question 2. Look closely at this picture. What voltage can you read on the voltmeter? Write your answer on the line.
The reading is 0.3 V
